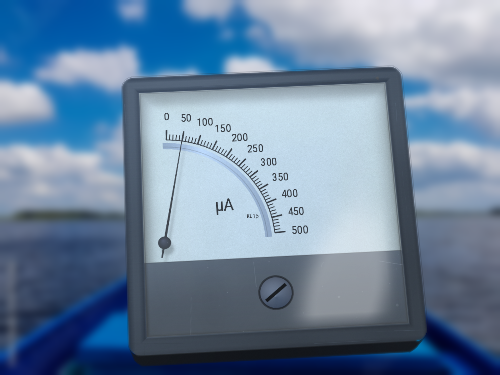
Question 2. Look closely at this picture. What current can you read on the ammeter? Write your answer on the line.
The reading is 50 µA
